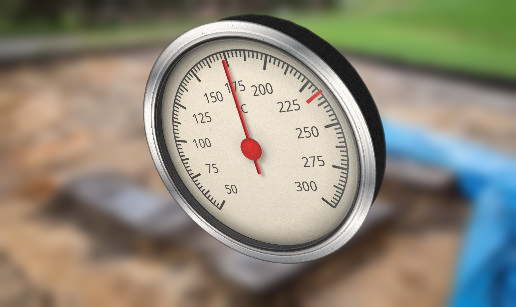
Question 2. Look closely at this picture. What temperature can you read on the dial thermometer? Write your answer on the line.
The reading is 175 °C
